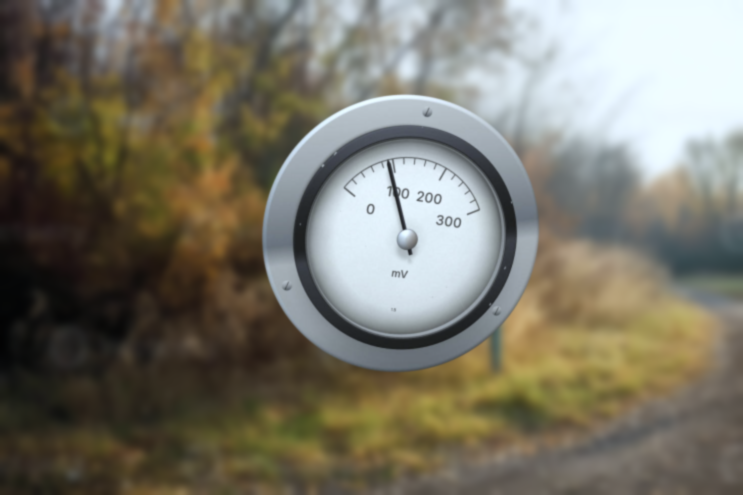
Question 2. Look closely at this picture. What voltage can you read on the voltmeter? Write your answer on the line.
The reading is 90 mV
